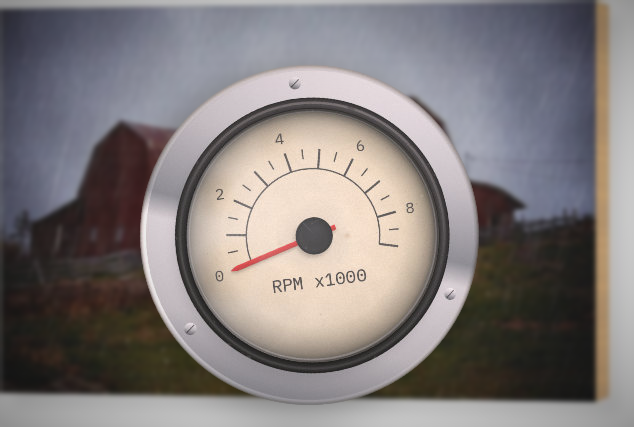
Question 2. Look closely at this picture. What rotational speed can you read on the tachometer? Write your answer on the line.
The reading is 0 rpm
